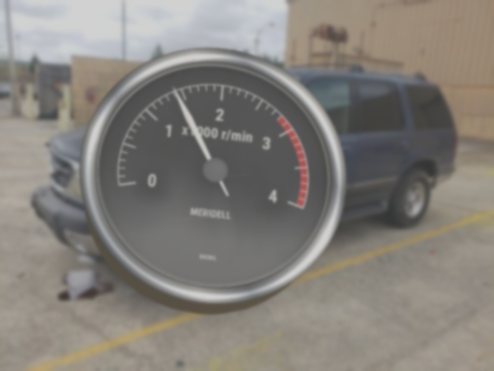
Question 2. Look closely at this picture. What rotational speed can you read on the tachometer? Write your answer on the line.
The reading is 1400 rpm
